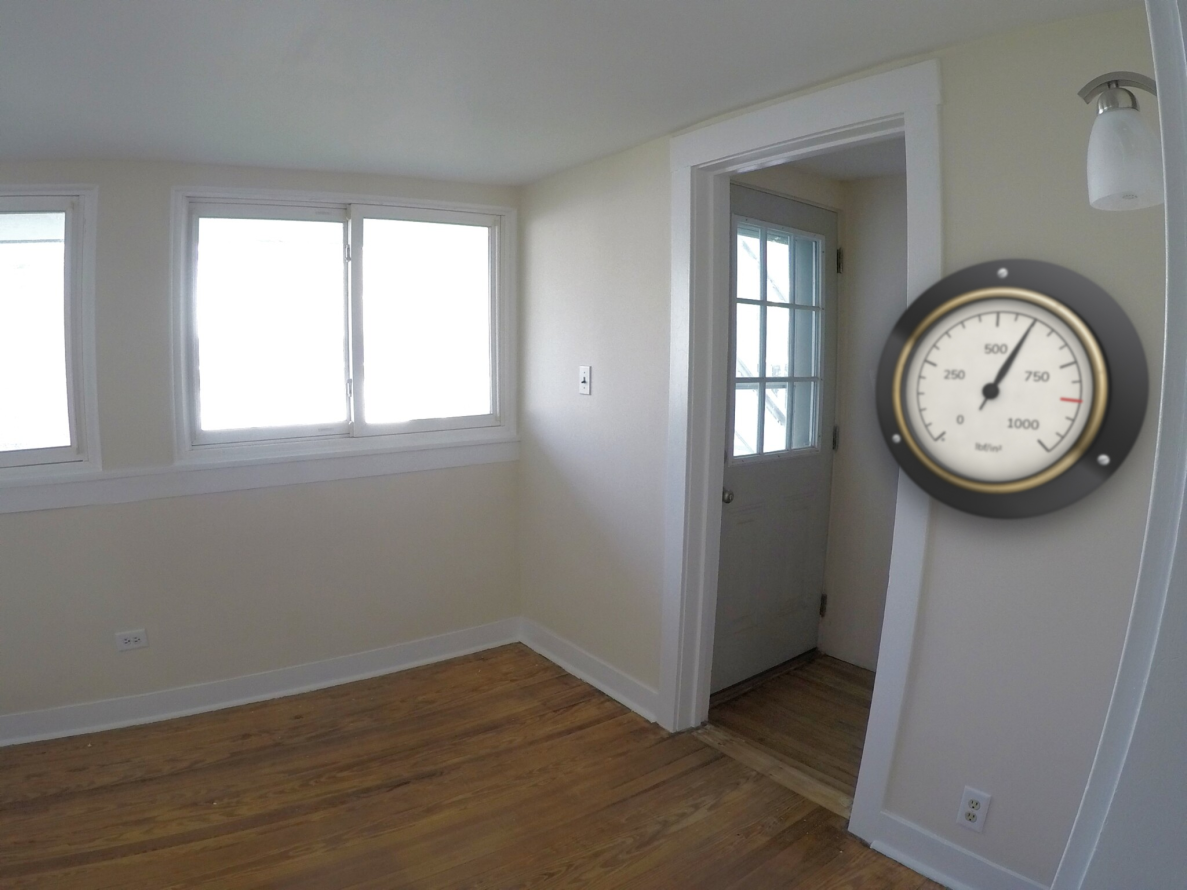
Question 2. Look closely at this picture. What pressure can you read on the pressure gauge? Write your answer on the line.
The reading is 600 psi
